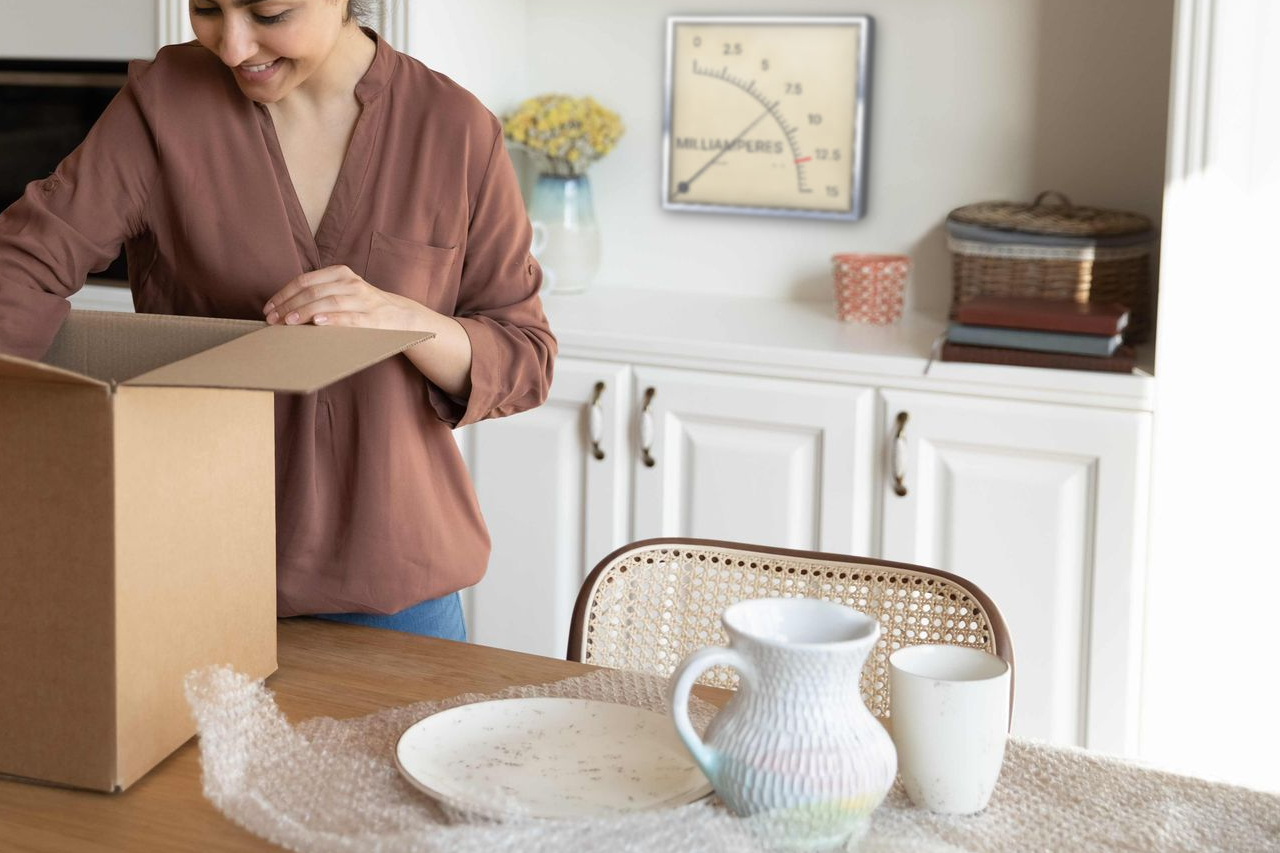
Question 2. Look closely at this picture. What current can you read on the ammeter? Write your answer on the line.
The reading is 7.5 mA
